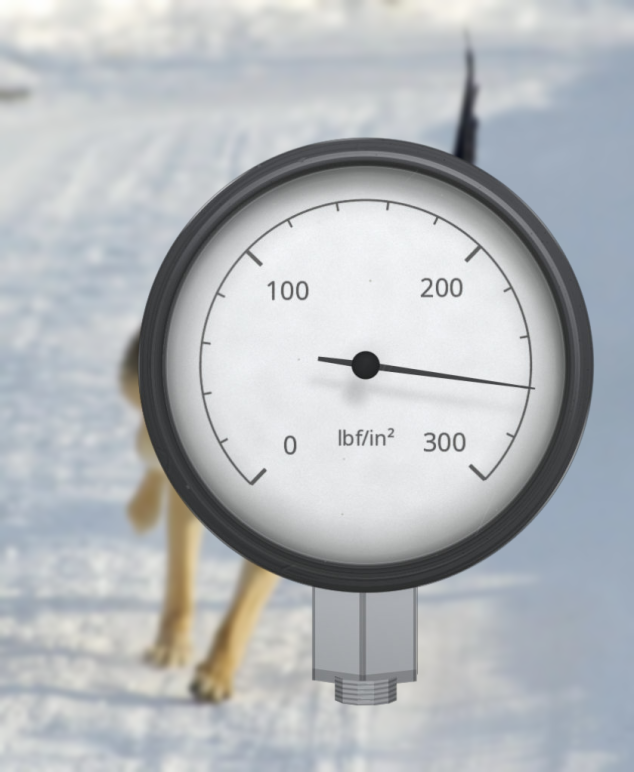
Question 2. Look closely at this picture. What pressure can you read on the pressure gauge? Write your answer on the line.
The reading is 260 psi
